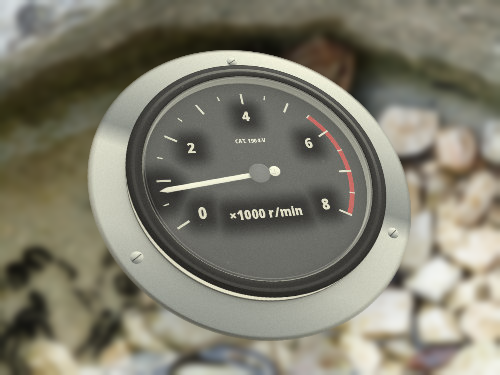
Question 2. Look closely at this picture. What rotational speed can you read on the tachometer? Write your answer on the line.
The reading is 750 rpm
